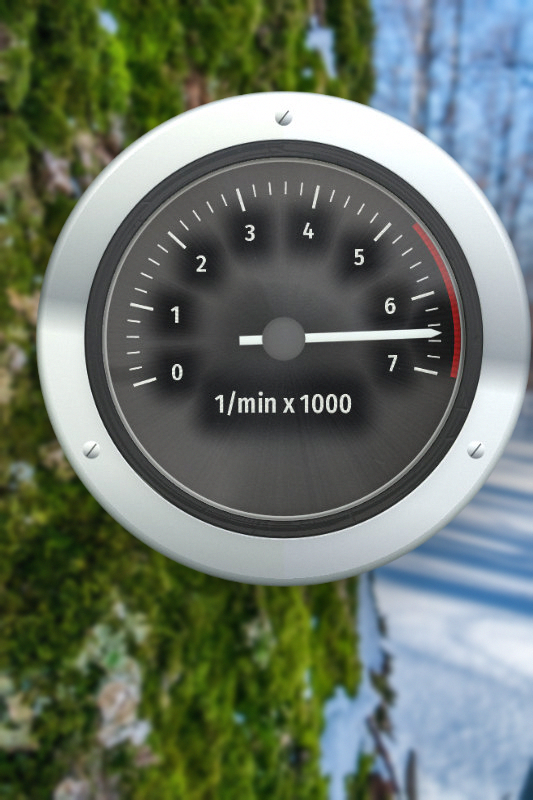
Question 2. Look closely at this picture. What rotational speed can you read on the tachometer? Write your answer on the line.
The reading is 6500 rpm
